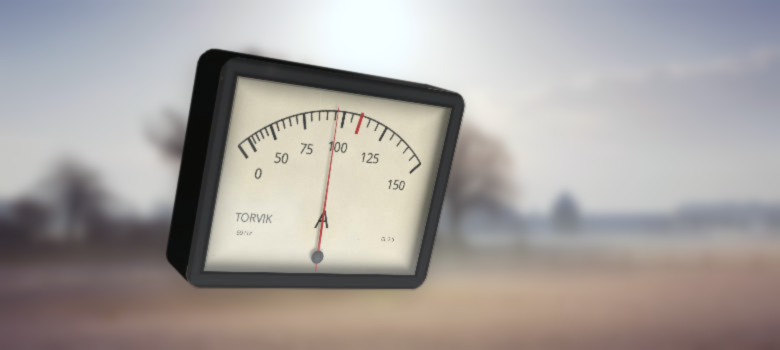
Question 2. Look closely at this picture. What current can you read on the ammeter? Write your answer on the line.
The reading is 95 A
